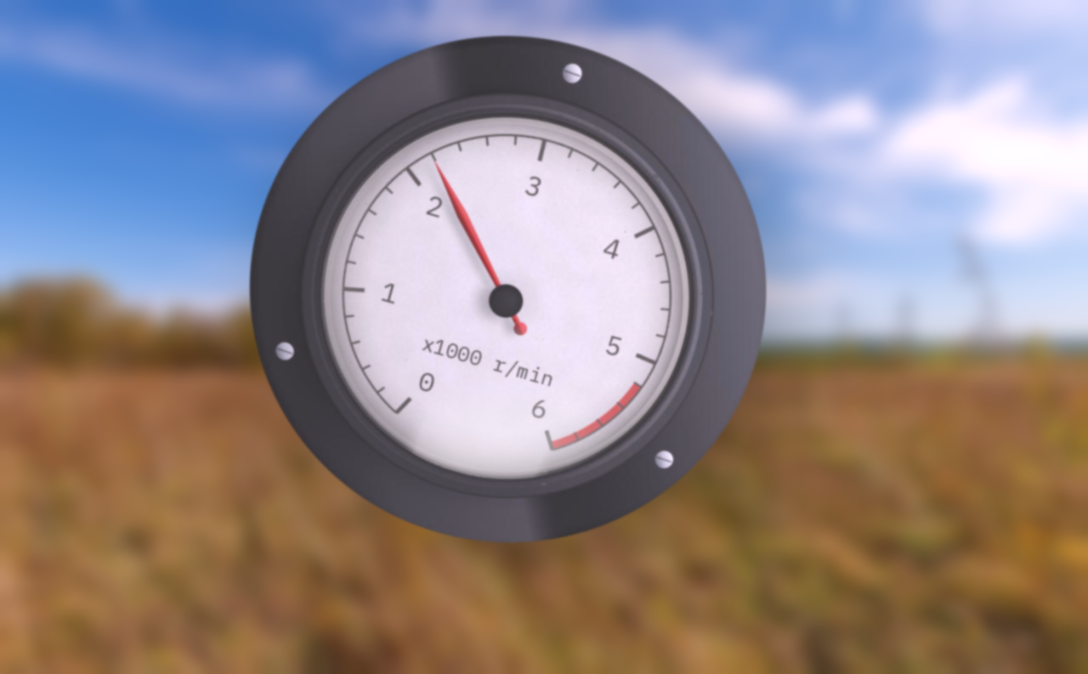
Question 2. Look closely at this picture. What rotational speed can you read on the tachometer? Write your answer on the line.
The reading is 2200 rpm
